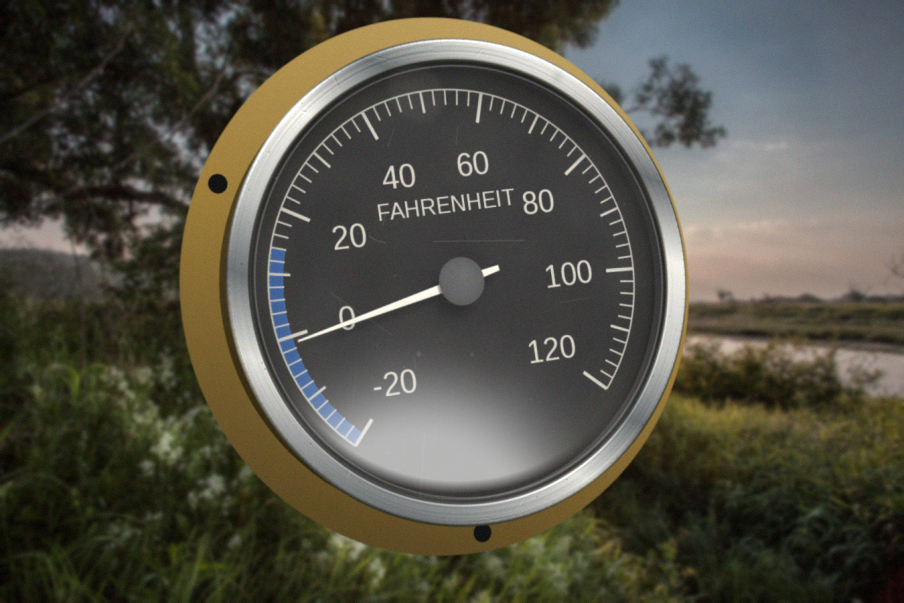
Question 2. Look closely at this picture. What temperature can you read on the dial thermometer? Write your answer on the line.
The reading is -1 °F
